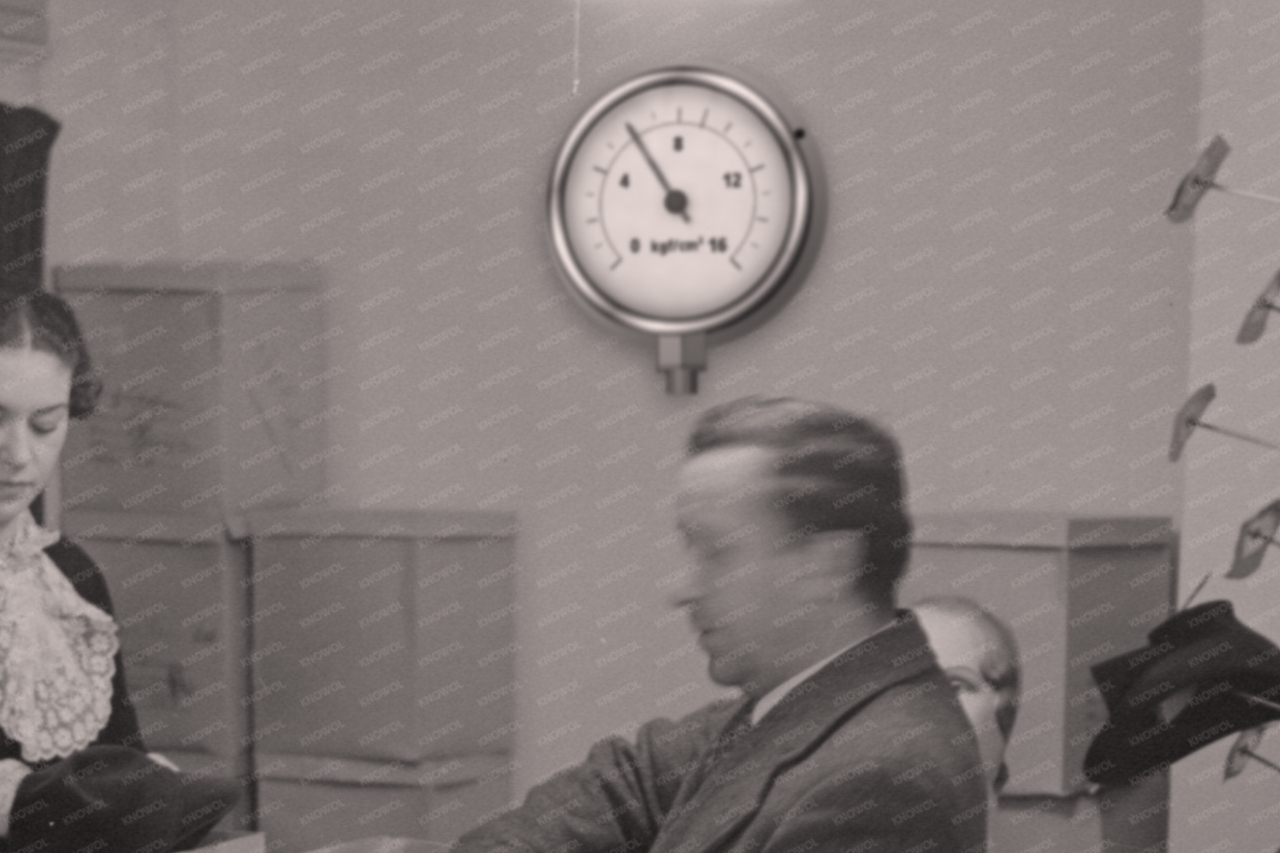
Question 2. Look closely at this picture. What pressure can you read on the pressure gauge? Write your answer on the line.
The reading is 6 kg/cm²
